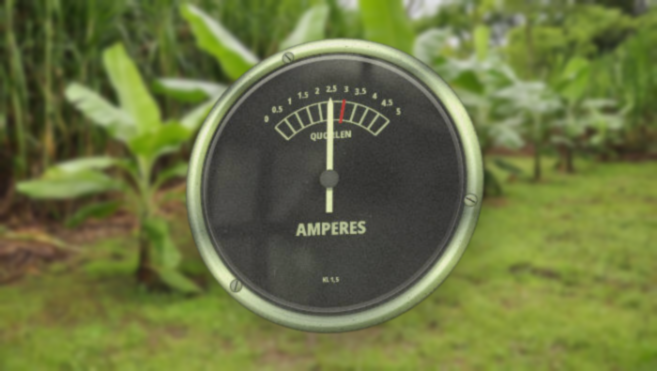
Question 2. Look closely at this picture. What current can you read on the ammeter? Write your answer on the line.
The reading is 2.5 A
